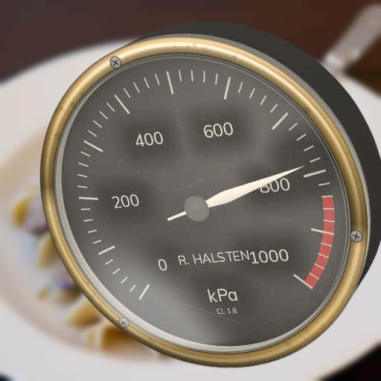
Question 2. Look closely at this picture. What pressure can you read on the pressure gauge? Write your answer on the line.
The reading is 780 kPa
